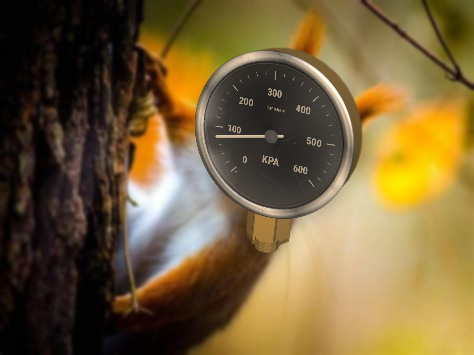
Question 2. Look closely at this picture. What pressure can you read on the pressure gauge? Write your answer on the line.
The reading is 80 kPa
